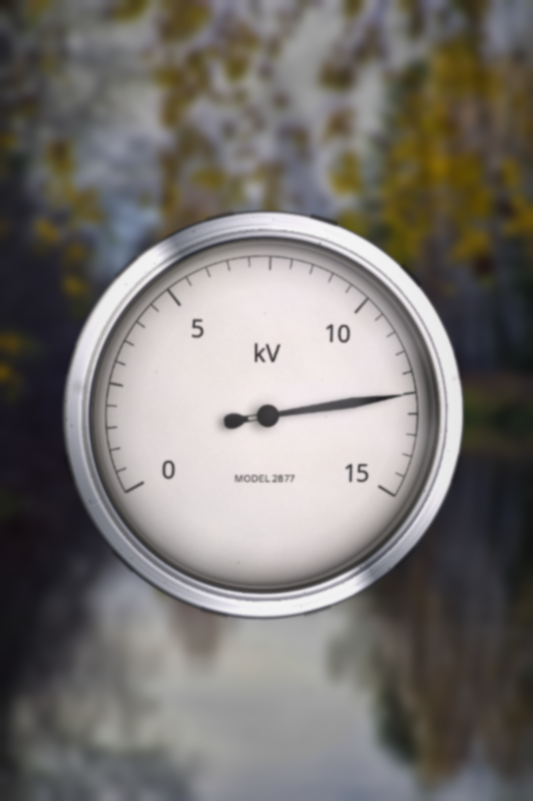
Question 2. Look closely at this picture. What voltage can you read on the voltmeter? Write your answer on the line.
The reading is 12.5 kV
